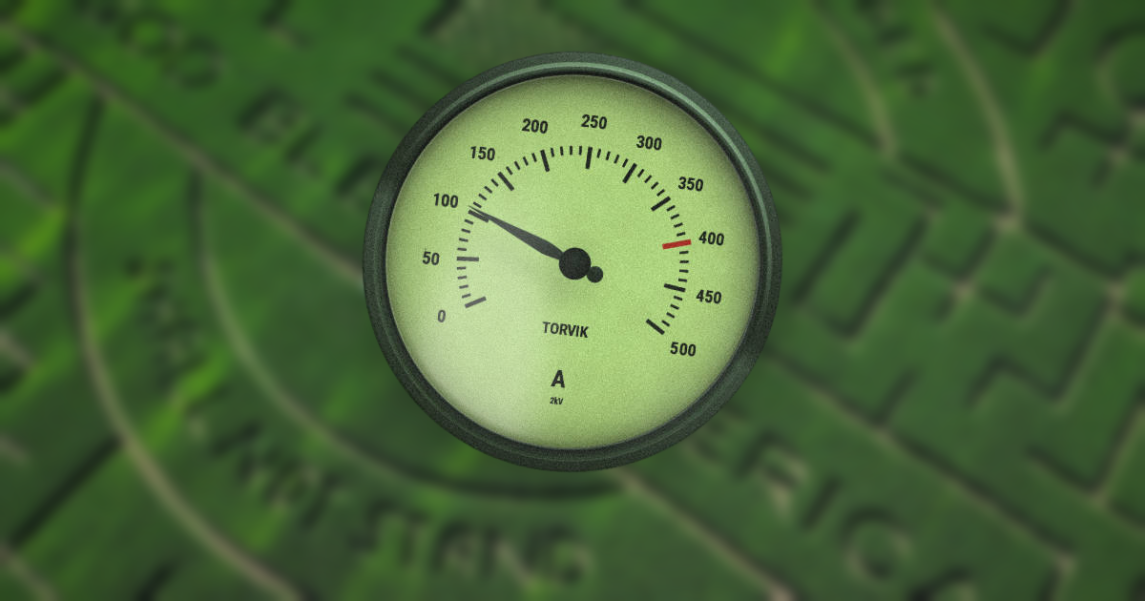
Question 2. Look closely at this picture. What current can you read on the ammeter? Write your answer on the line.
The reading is 105 A
